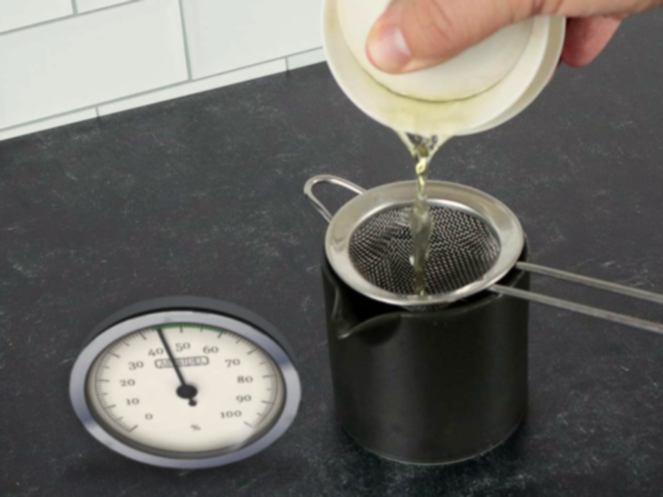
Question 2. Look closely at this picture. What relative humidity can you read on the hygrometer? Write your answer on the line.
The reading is 45 %
